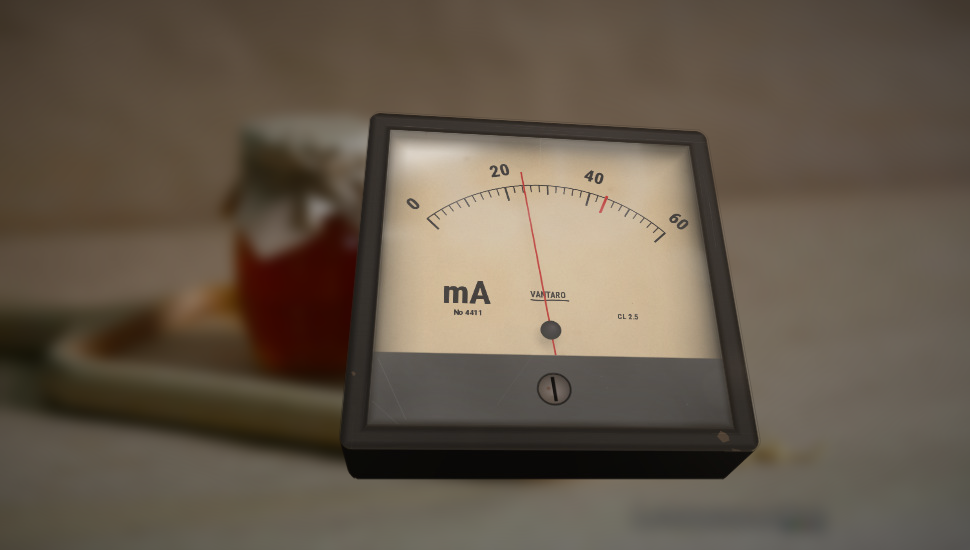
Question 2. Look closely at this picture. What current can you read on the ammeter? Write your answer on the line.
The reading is 24 mA
